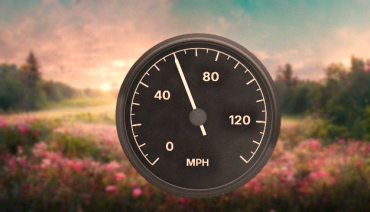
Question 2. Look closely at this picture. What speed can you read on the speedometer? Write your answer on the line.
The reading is 60 mph
